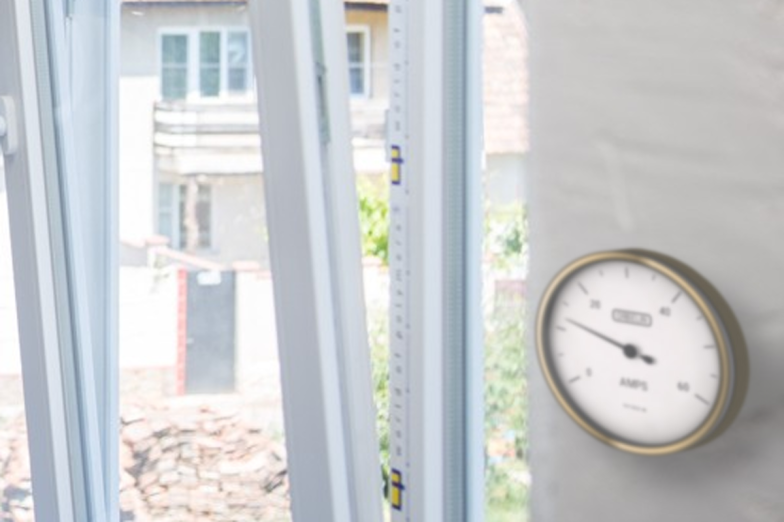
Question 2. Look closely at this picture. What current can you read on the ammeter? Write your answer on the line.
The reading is 12.5 A
